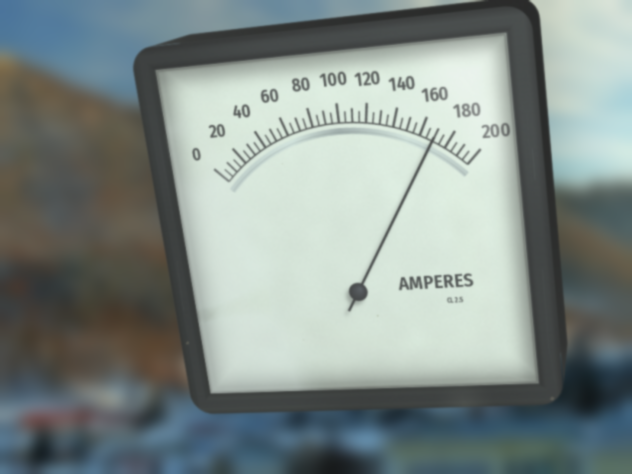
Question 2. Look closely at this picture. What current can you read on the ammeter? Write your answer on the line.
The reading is 170 A
